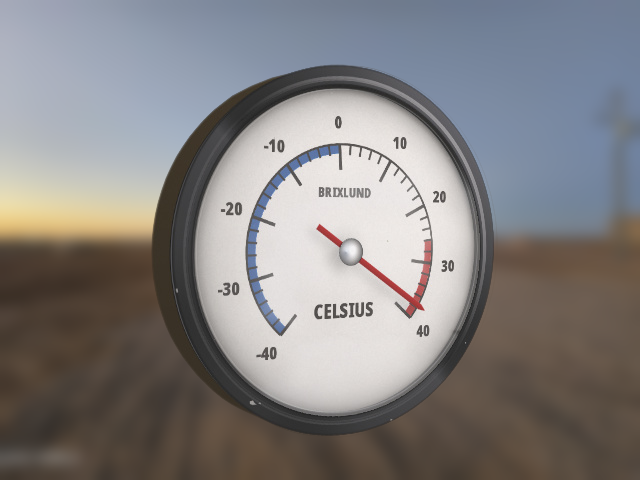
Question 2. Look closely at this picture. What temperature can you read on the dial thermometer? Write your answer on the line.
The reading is 38 °C
